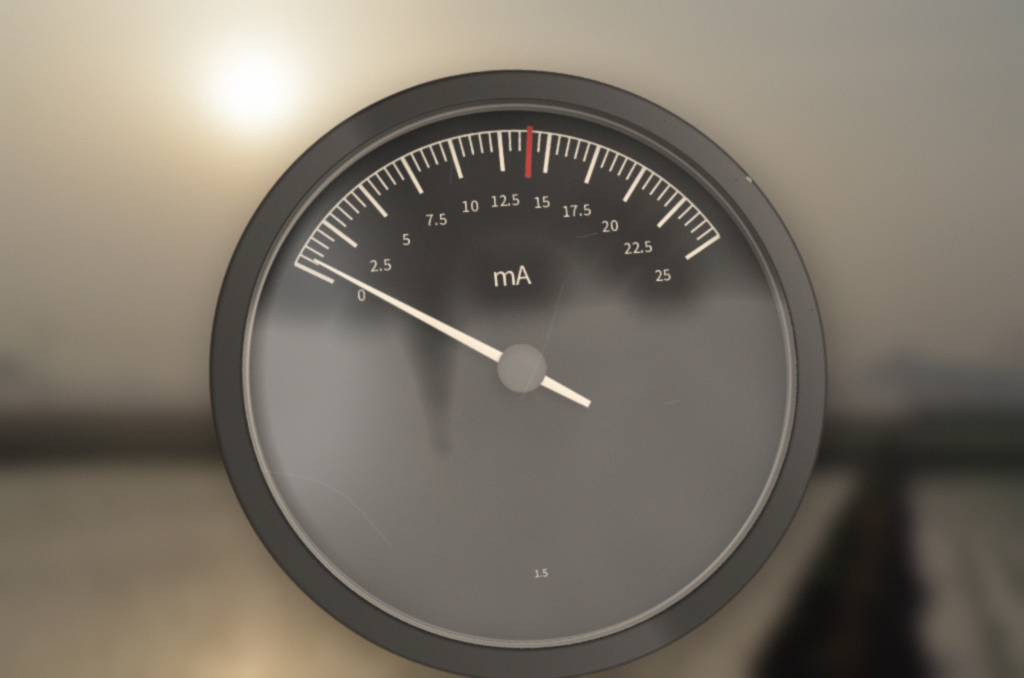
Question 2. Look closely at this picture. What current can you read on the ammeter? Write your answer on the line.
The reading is 0.5 mA
